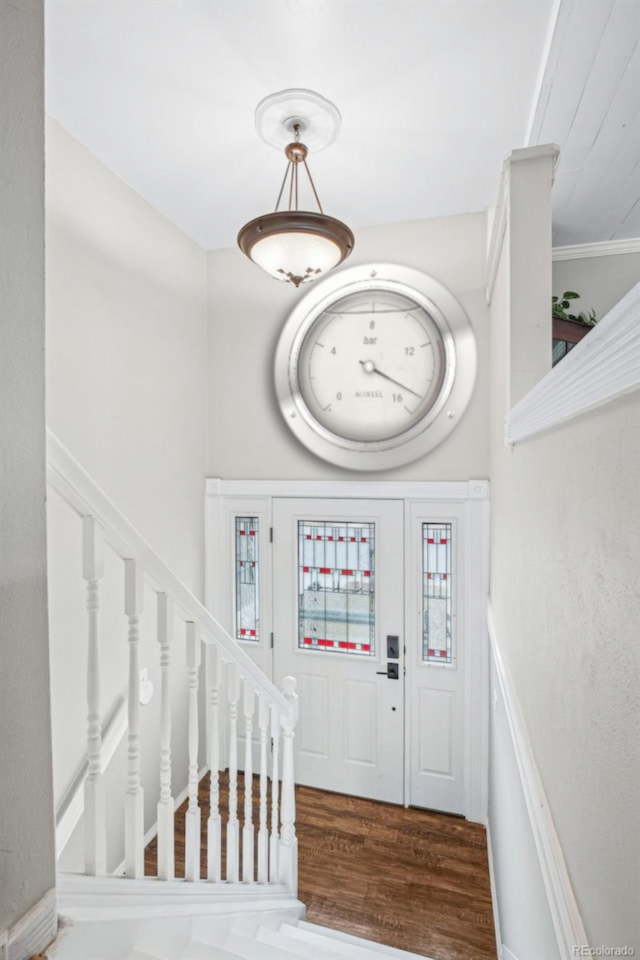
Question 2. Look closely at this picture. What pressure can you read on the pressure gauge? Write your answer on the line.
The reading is 15 bar
